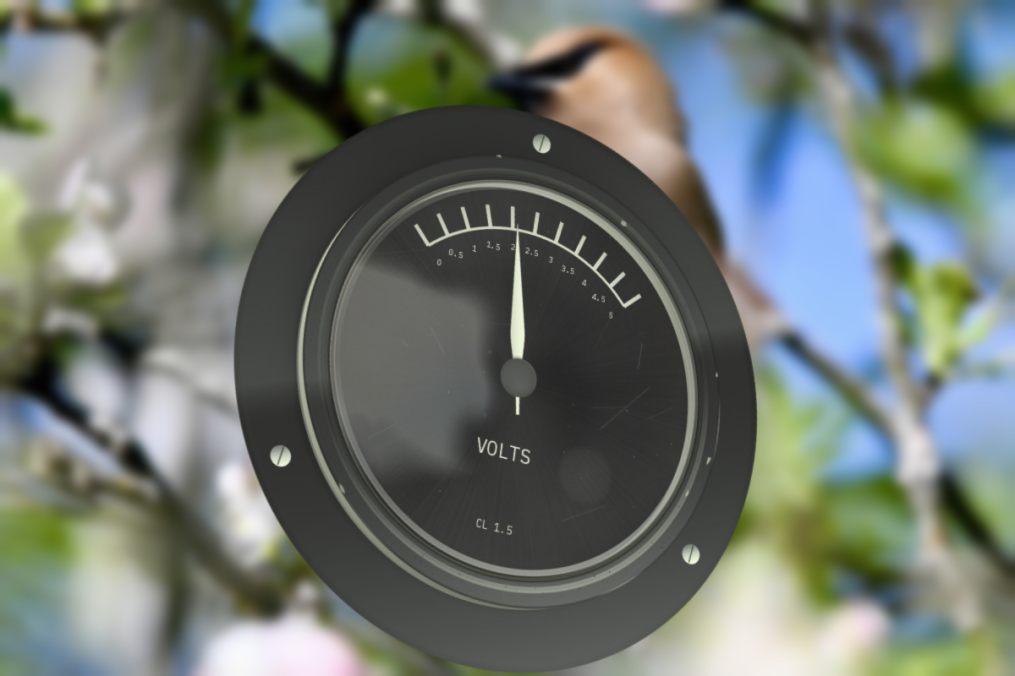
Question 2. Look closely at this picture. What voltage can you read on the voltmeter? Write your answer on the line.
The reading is 2 V
